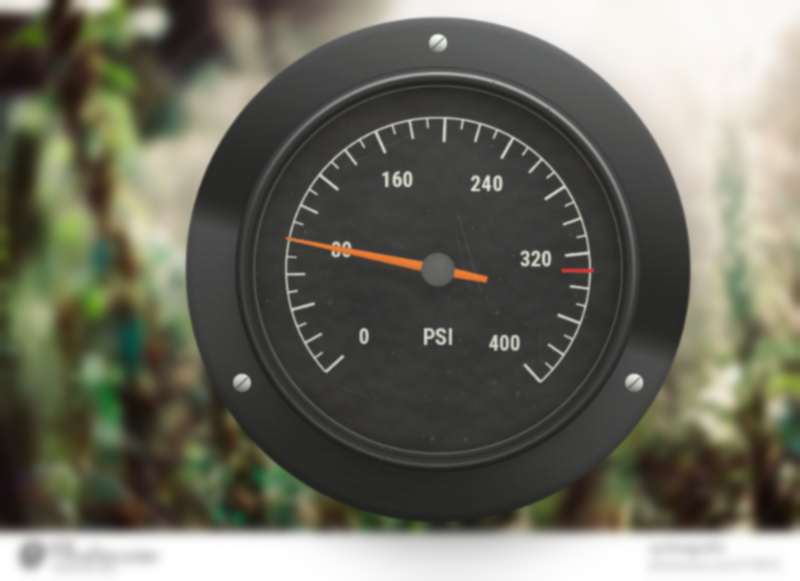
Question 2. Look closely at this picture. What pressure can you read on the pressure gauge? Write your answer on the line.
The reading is 80 psi
